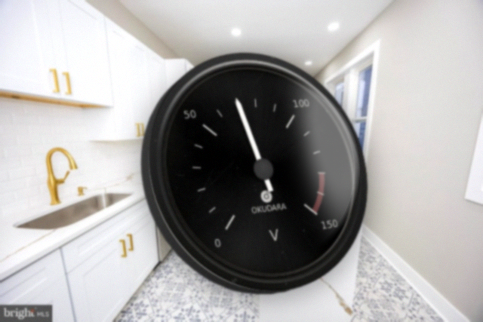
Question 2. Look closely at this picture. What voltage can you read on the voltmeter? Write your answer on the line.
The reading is 70 V
